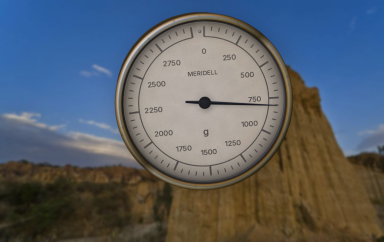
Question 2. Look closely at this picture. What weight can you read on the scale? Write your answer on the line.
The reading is 800 g
